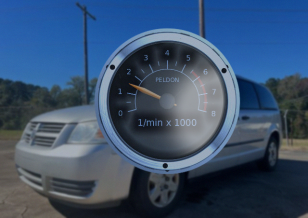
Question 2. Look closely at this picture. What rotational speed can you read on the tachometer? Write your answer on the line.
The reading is 1500 rpm
